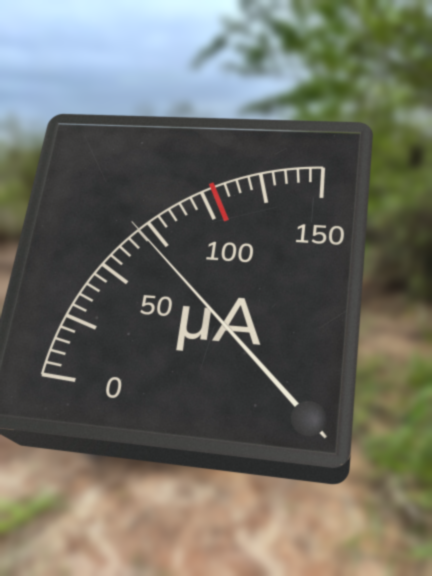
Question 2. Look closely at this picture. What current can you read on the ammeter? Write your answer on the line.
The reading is 70 µA
